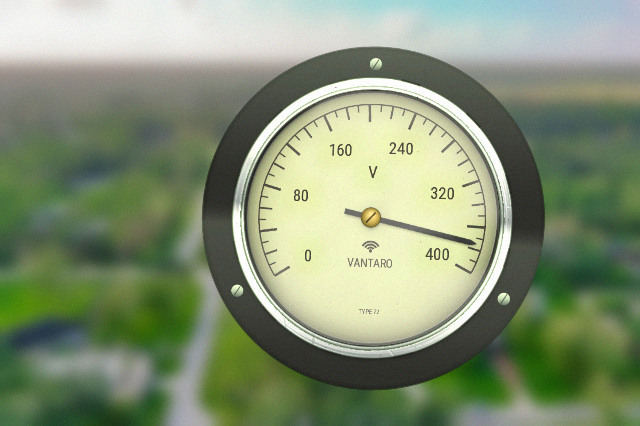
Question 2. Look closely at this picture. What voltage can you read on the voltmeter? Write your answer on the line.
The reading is 375 V
